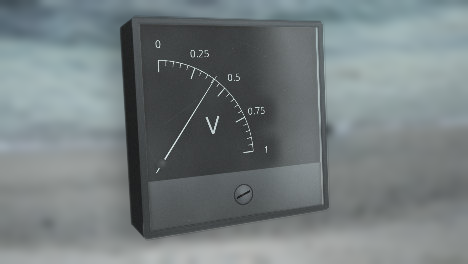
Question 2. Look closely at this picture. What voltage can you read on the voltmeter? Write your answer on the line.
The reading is 0.4 V
